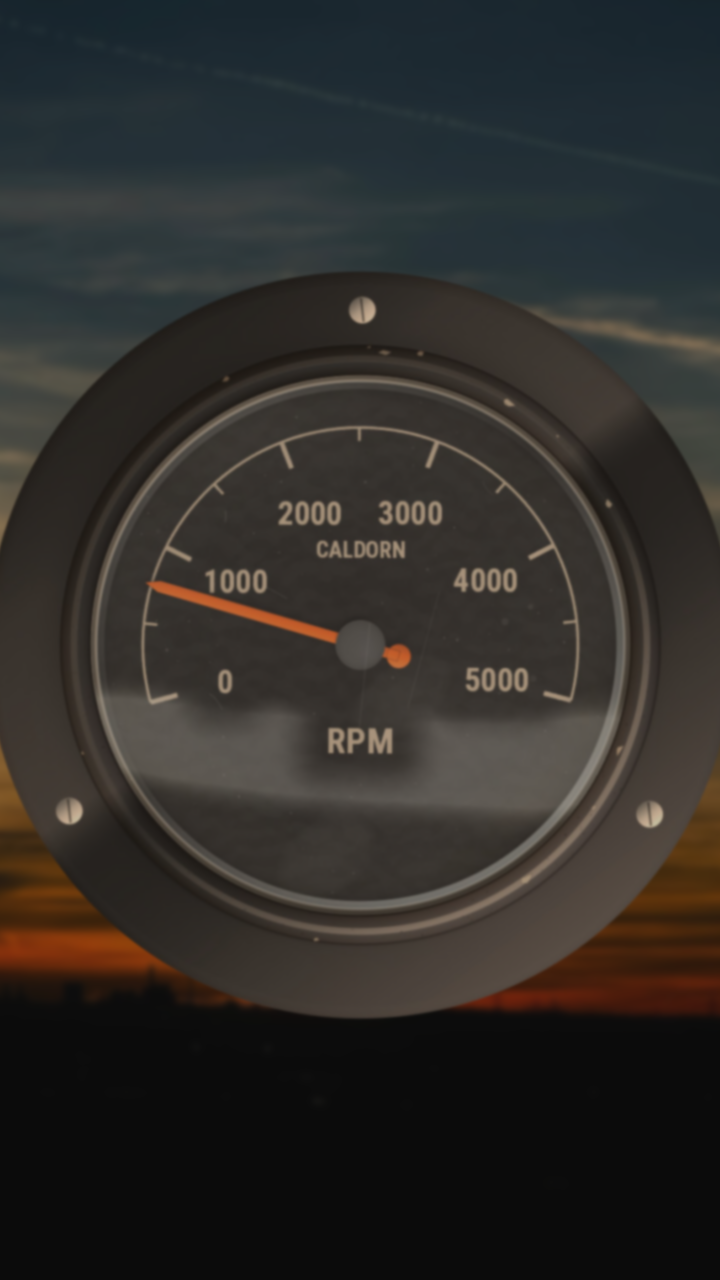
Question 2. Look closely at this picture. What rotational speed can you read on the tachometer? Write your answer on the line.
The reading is 750 rpm
